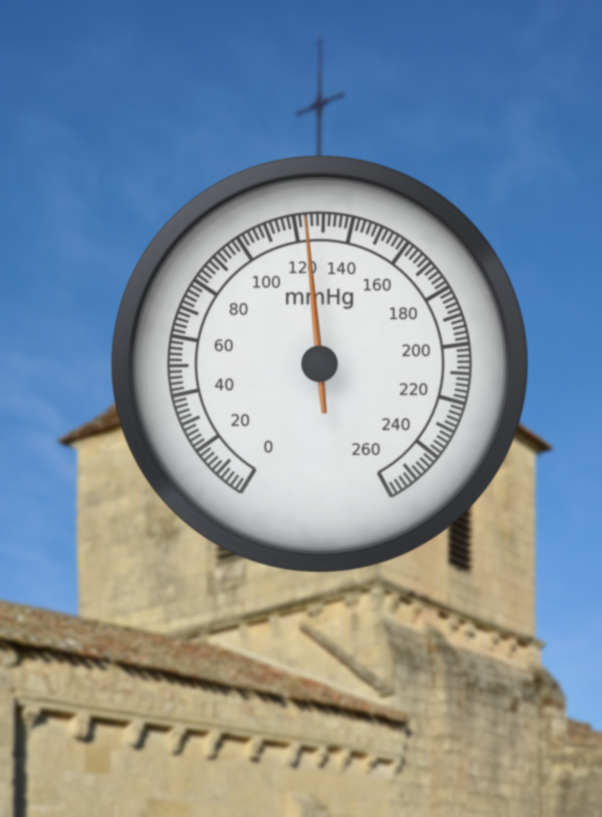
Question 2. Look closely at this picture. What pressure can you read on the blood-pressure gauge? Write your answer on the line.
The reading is 124 mmHg
